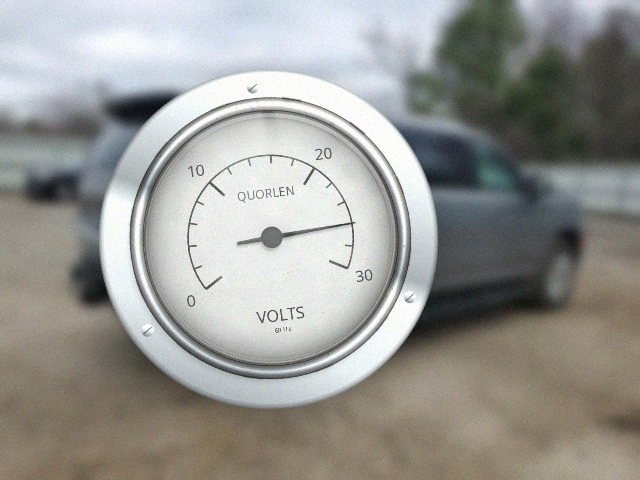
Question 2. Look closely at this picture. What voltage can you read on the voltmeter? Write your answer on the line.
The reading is 26 V
